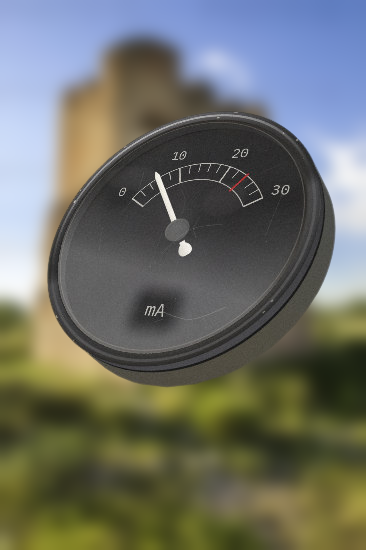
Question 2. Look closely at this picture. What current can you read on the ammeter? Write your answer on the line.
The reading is 6 mA
